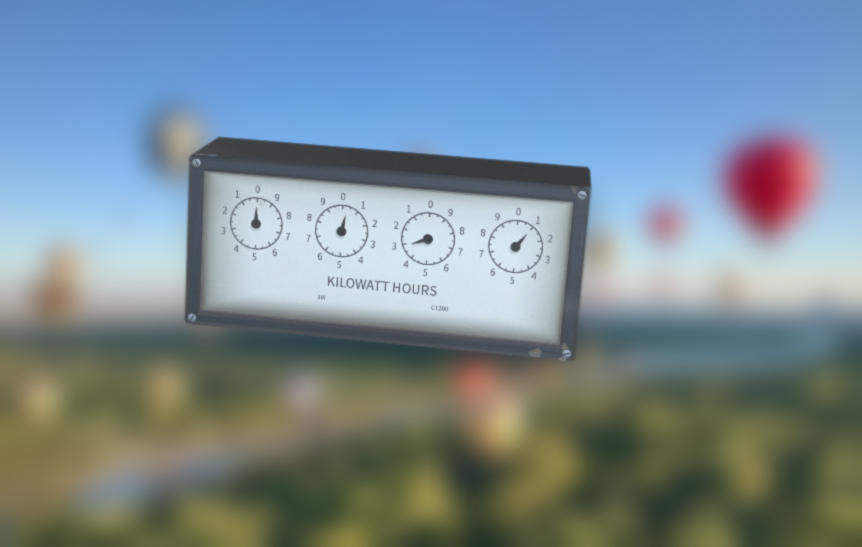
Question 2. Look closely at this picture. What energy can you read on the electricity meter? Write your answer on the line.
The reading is 31 kWh
